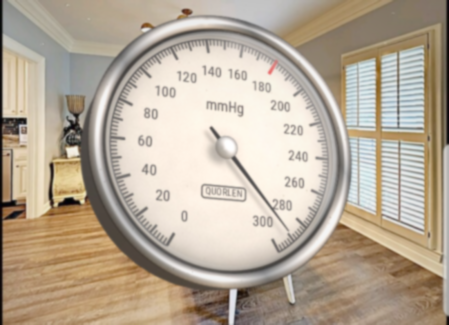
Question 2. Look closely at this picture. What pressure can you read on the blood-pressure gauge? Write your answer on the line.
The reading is 290 mmHg
